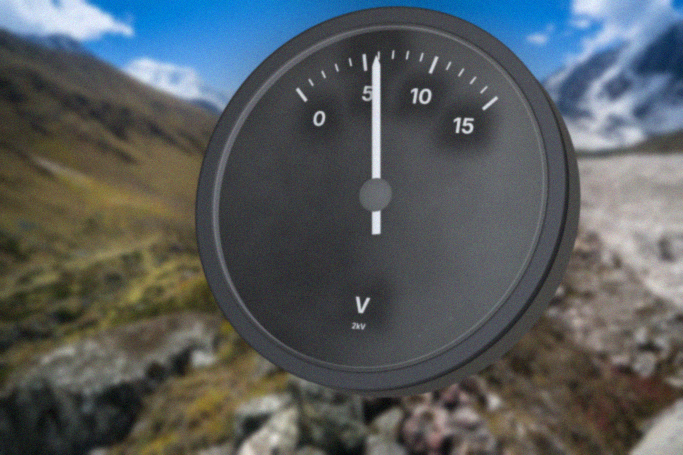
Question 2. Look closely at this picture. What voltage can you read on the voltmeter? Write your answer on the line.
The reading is 6 V
